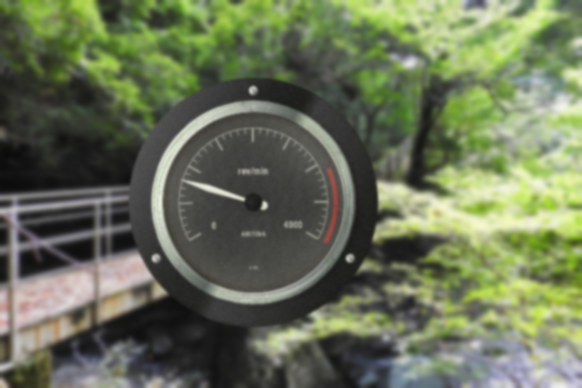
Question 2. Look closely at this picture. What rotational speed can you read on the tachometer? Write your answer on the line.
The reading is 800 rpm
